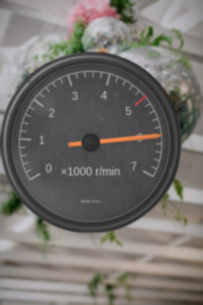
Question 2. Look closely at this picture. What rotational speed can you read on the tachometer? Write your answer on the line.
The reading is 6000 rpm
